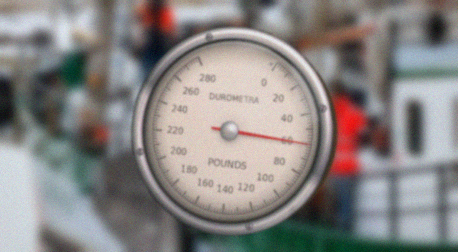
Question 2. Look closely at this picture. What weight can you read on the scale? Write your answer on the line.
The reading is 60 lb
